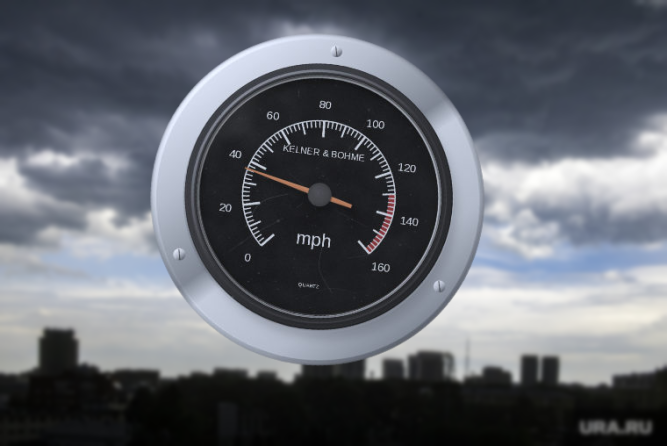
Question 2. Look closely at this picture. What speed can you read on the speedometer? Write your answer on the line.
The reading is 36 mph
